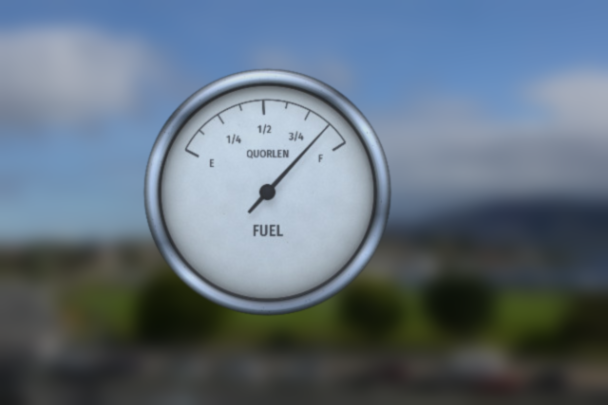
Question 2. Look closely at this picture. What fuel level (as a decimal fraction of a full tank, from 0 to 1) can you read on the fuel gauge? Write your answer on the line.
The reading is 0.875
